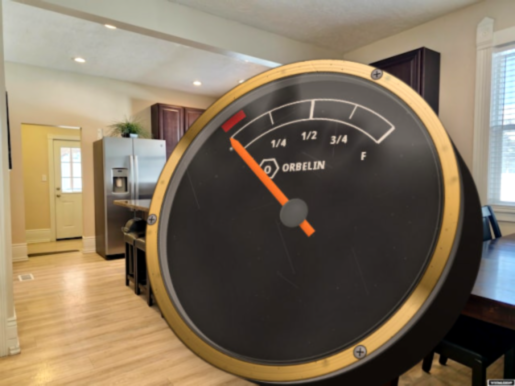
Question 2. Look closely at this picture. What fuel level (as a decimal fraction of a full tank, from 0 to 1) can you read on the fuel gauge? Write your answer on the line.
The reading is 0
